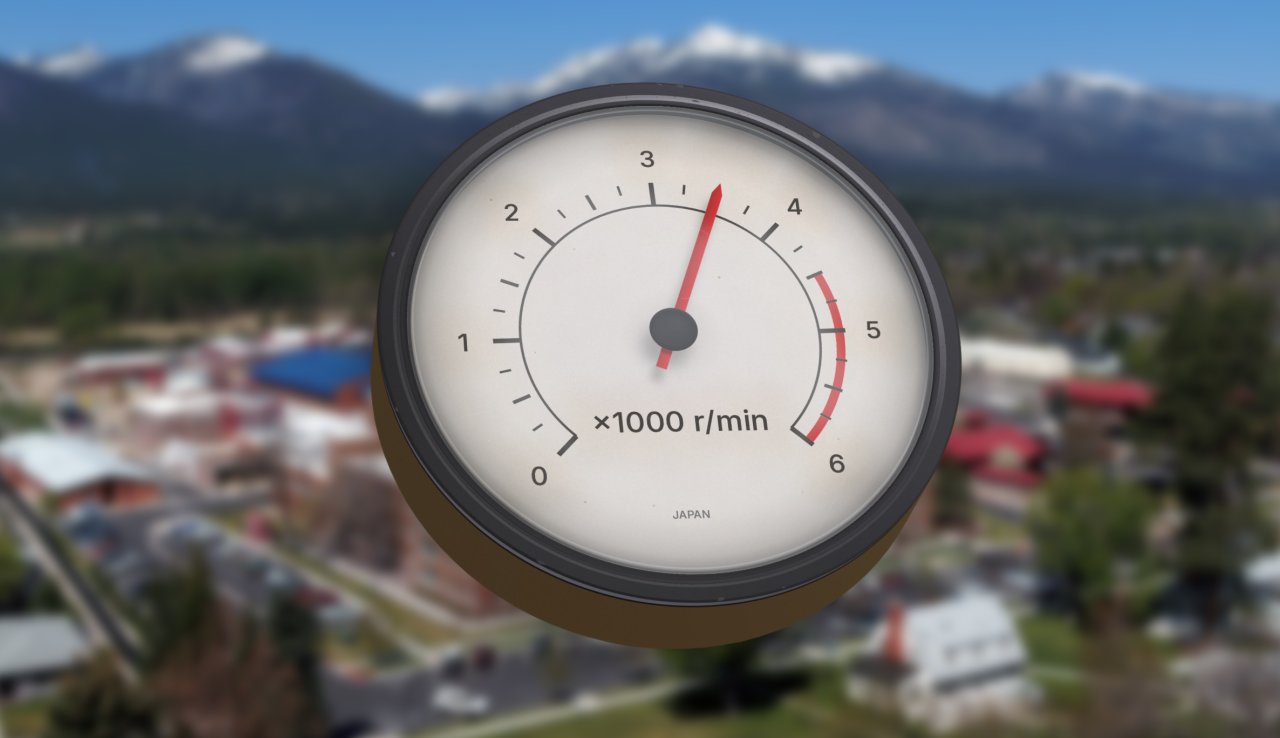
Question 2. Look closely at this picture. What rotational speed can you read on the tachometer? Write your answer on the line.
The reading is 3500 rpm
